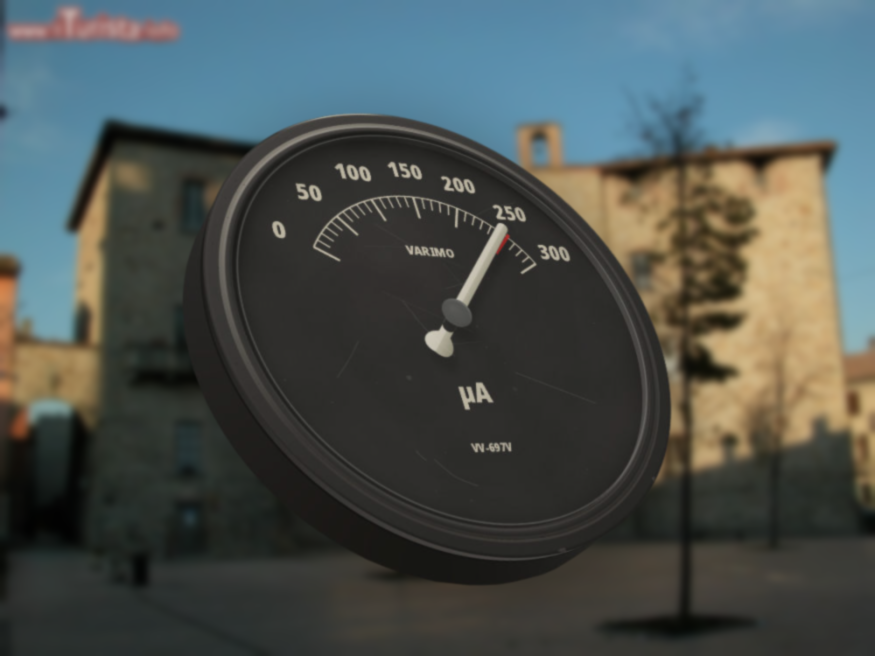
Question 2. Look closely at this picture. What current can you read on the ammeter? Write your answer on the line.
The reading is 250 µA
